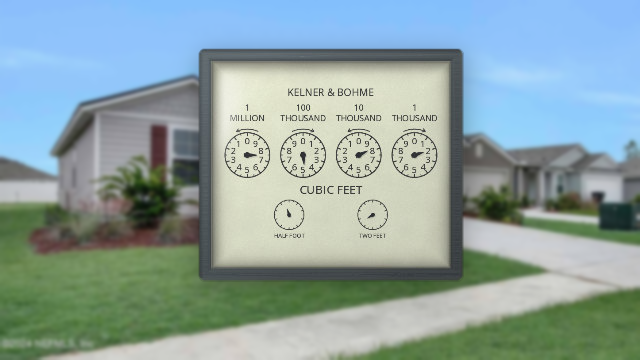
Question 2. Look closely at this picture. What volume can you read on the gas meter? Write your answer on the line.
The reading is 748200 ft³
